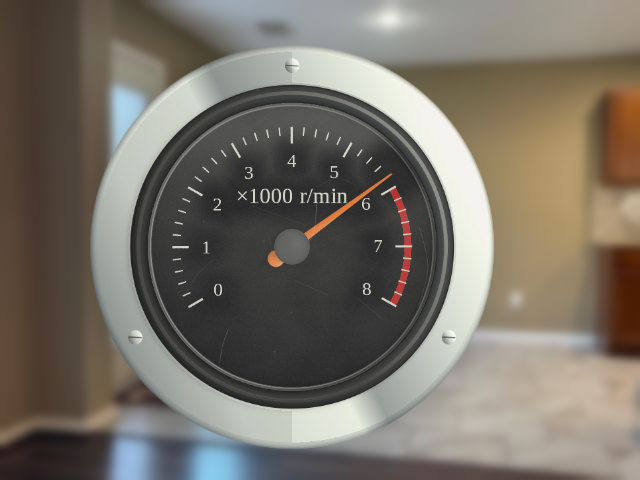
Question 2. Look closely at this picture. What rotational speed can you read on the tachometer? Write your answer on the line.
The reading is 5800 rpm
